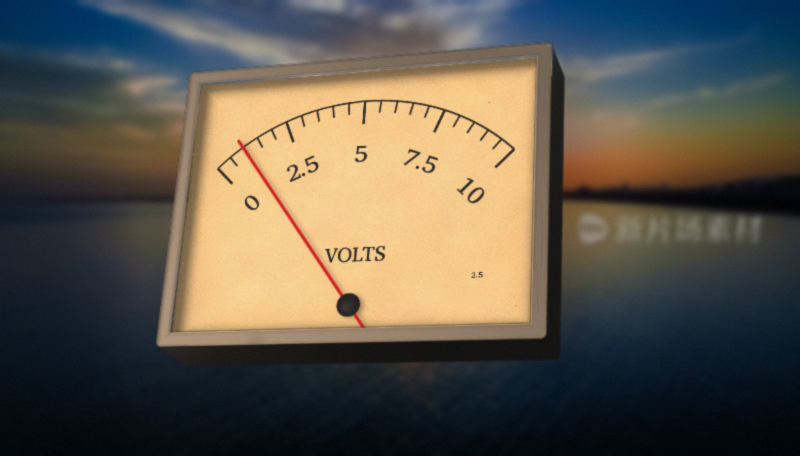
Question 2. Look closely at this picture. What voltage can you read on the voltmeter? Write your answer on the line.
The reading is 1 V
